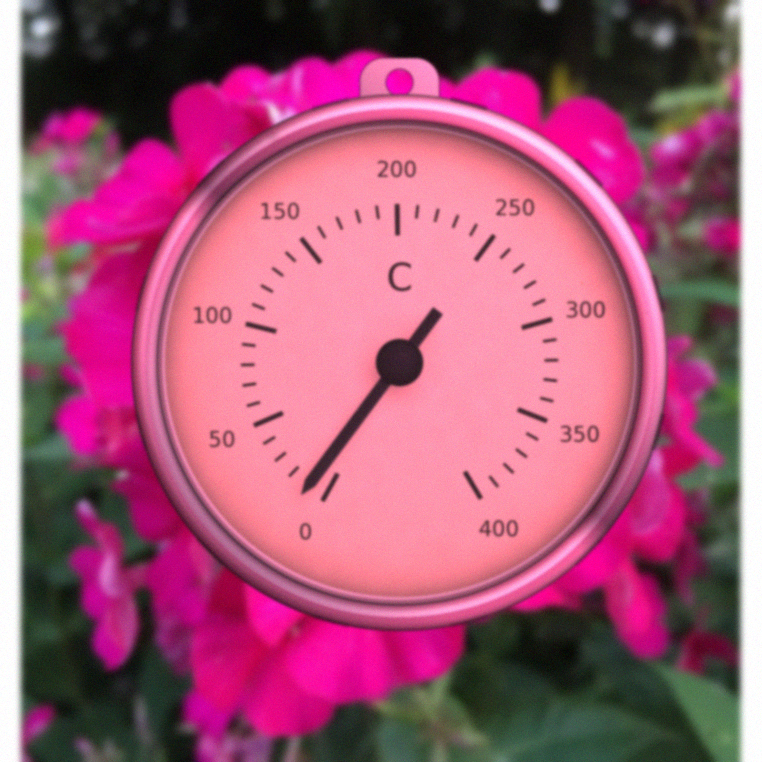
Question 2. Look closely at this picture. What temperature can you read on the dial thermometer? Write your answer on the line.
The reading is 10 °C
